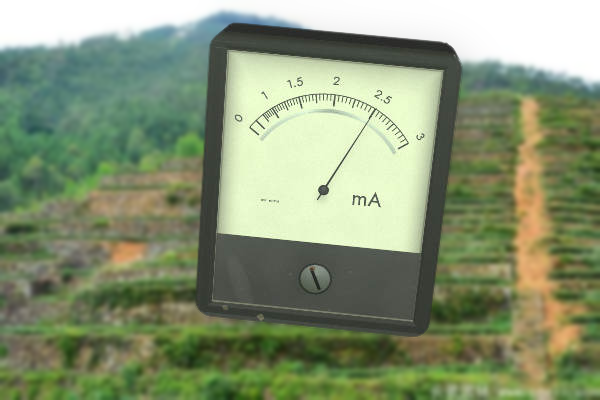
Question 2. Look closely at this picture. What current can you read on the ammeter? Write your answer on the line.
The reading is 2.5 mA
